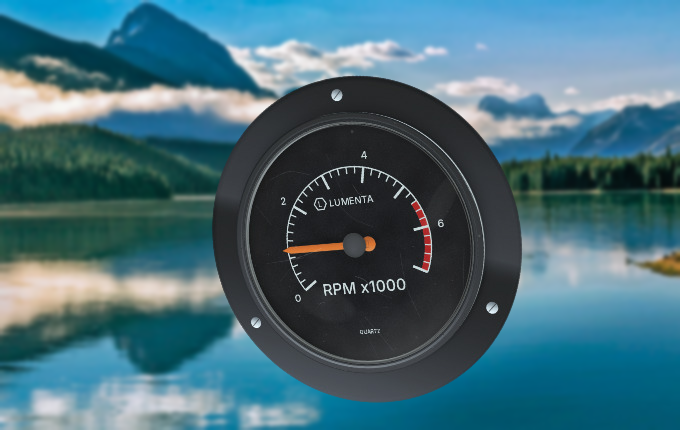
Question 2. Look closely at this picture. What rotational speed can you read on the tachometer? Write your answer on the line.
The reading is 1000 rpm
